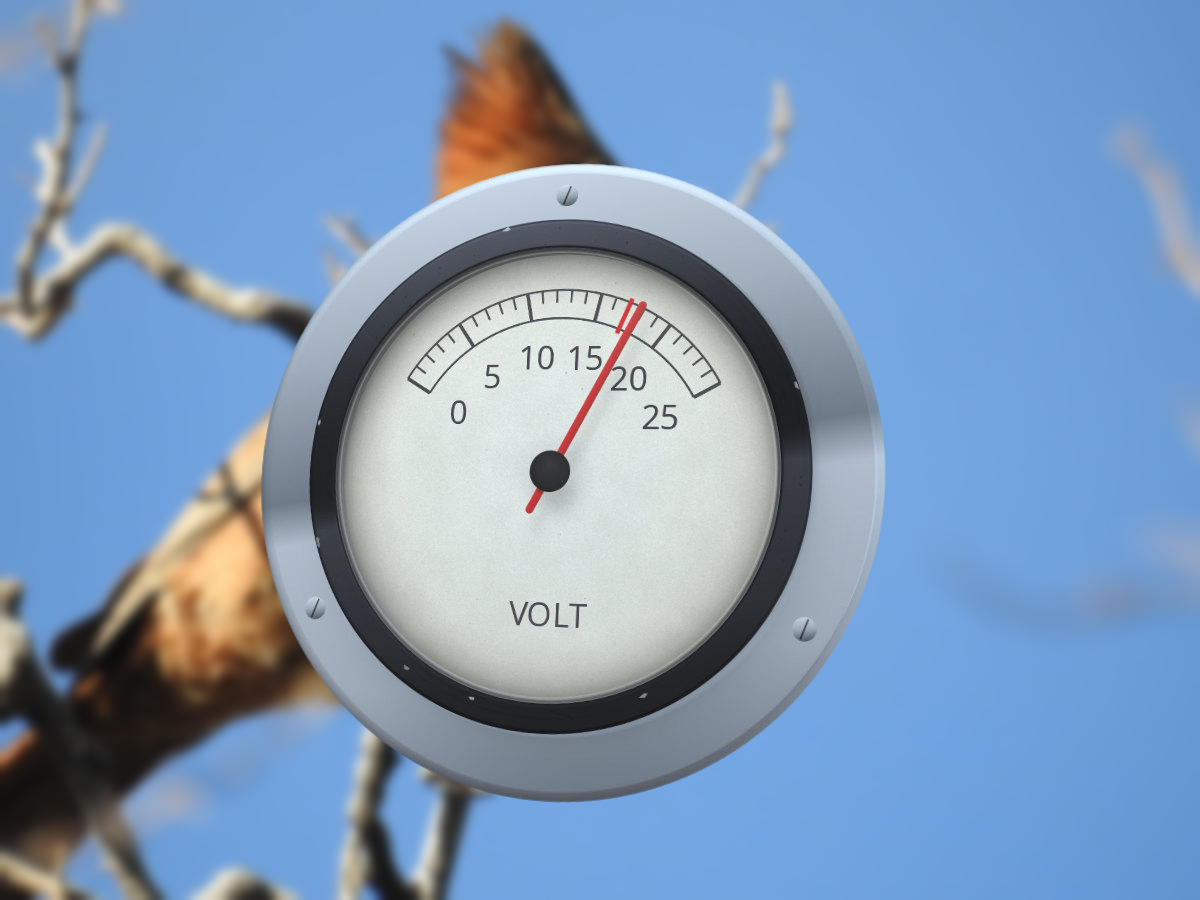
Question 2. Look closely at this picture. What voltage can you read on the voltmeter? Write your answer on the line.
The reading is 18 V
